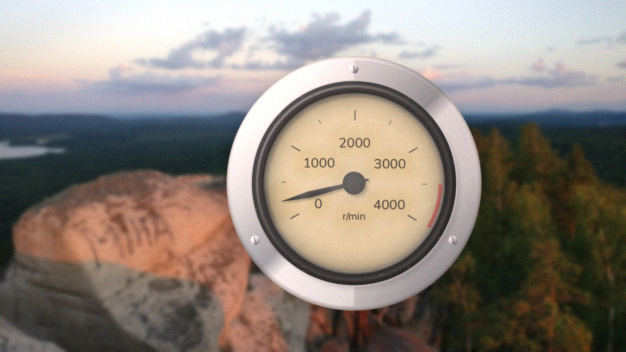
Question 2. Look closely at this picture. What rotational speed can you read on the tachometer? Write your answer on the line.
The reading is 250 rpm
